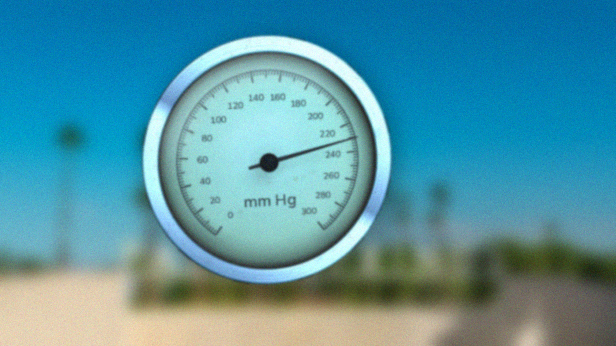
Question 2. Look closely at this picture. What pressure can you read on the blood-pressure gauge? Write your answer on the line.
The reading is 230 mmHg
